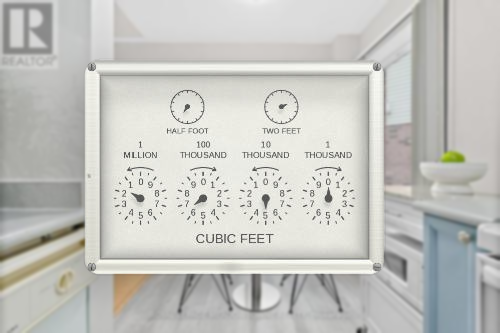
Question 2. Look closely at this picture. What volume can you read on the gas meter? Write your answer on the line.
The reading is 165000 ft³
